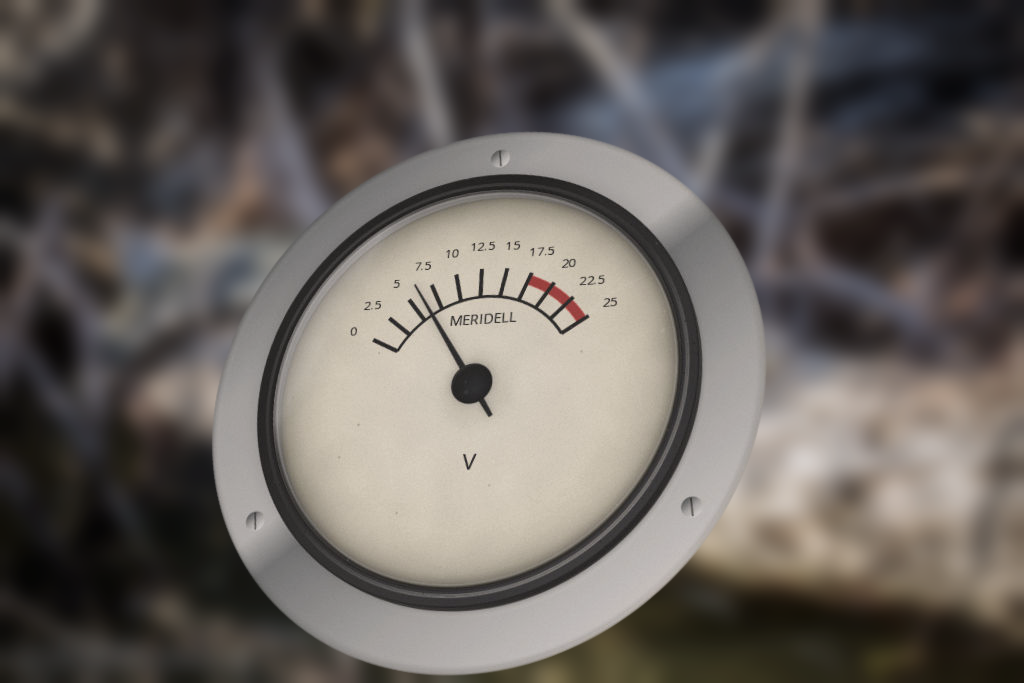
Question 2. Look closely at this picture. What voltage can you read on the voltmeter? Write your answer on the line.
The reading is 6.25 V
